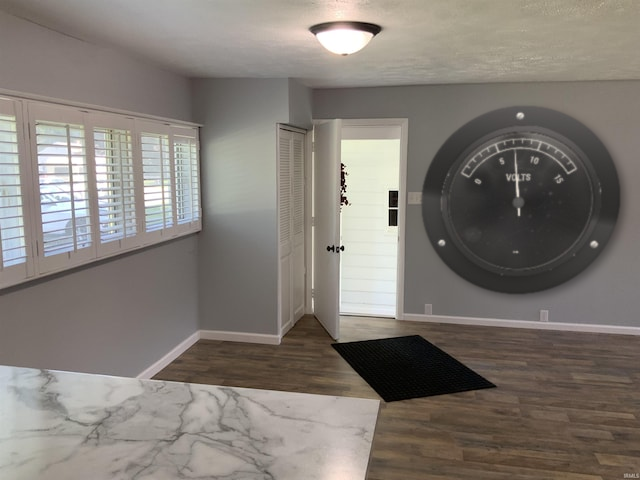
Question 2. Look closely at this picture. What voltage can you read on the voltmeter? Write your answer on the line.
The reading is 7 V
